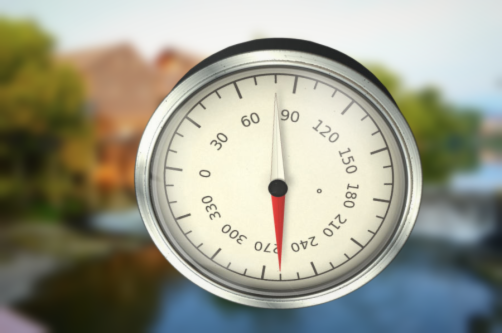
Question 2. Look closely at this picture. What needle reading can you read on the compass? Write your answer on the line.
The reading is 260 °
